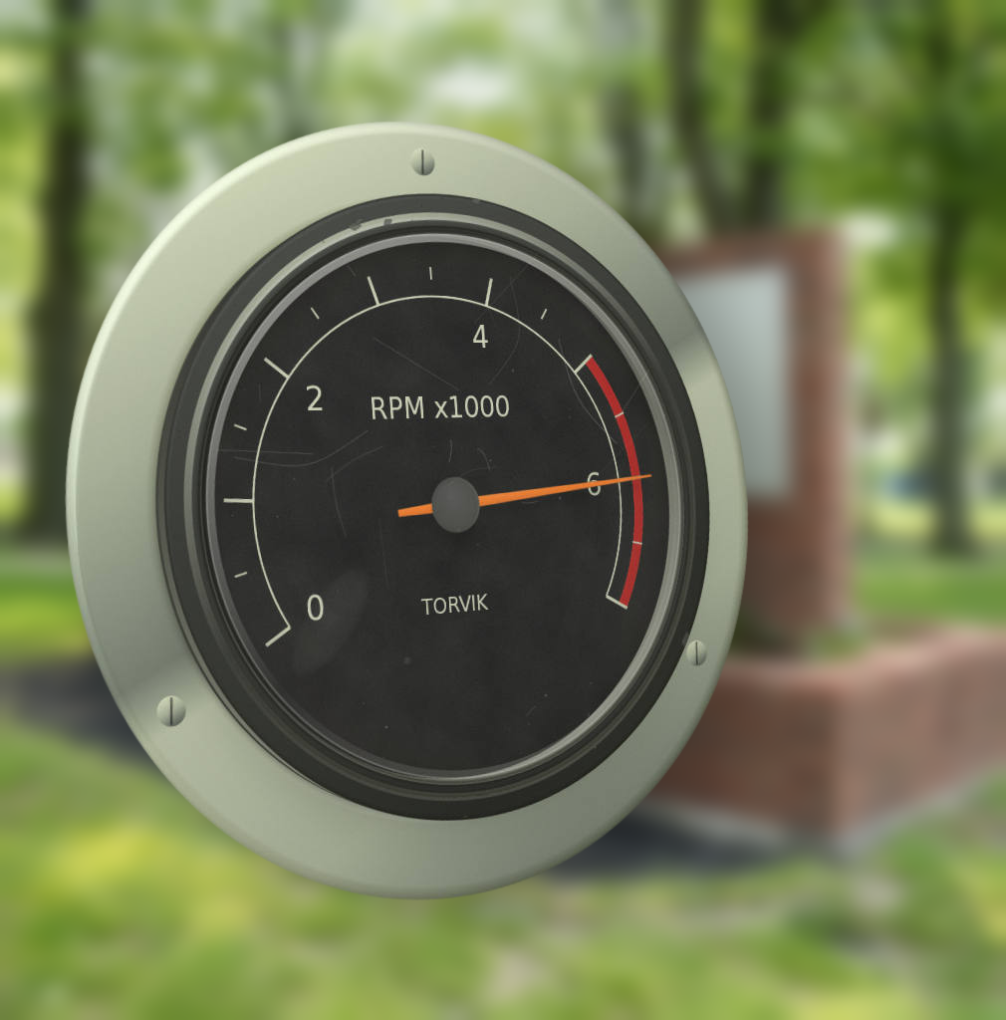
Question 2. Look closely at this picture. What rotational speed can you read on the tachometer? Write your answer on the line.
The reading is 6000 rpm
